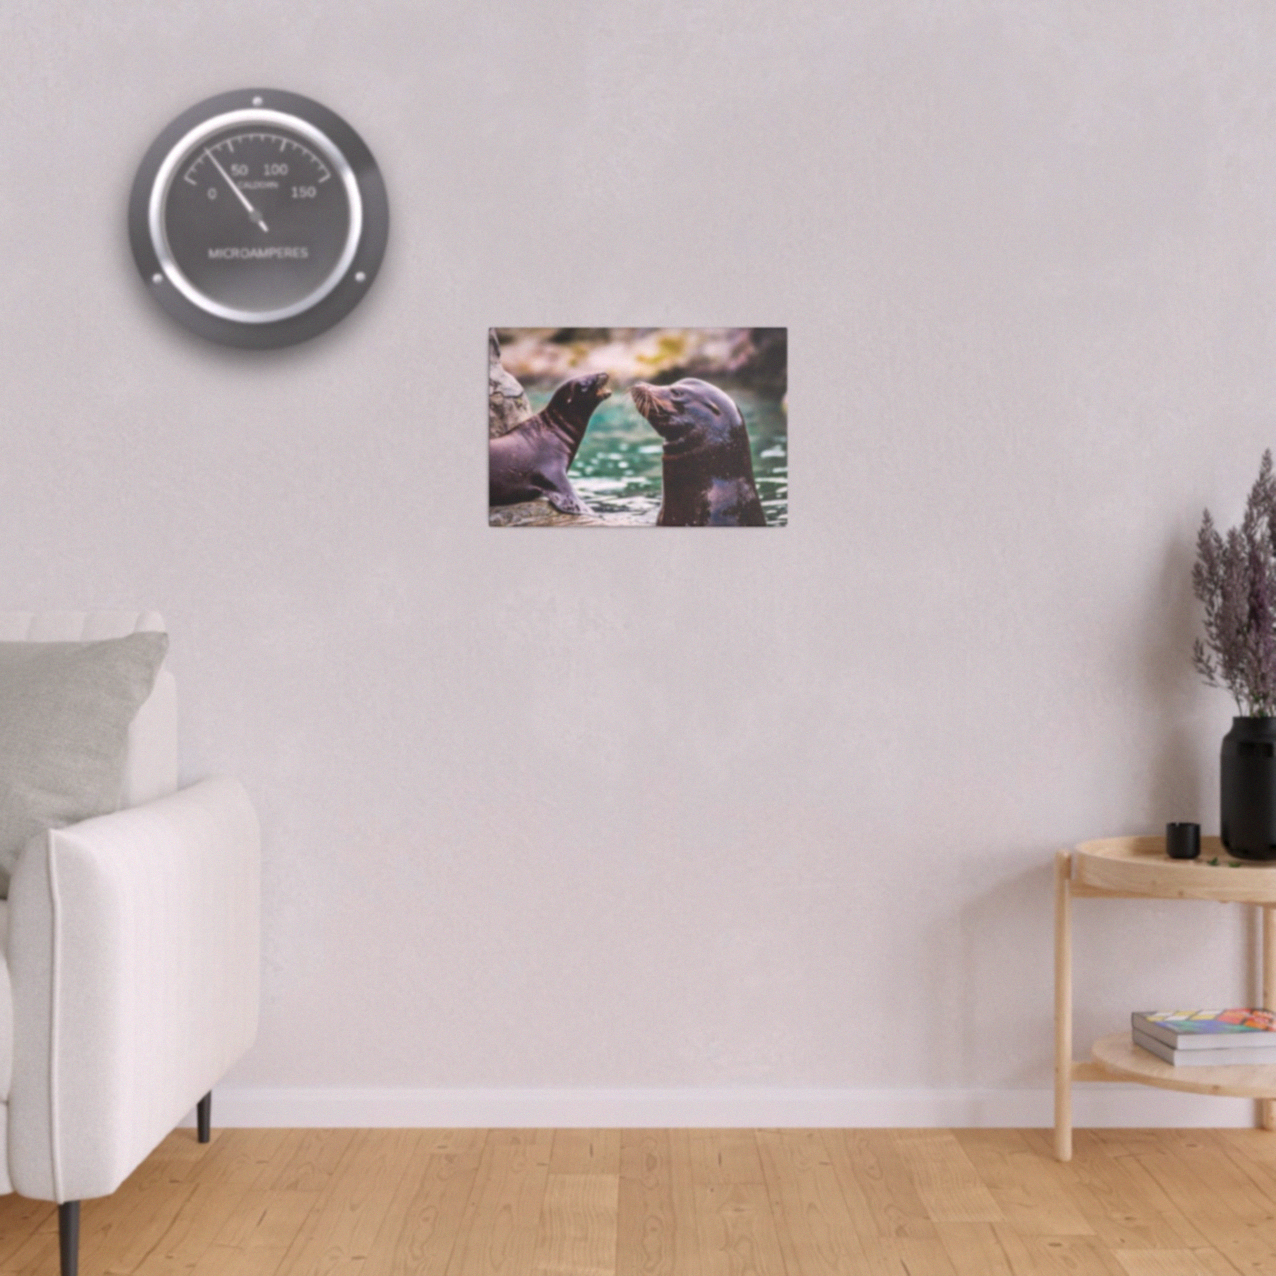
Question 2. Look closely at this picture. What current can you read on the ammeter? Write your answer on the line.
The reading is 30 µA
